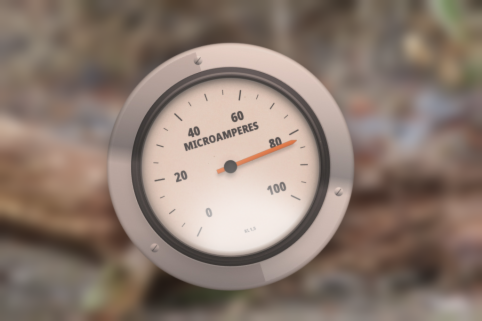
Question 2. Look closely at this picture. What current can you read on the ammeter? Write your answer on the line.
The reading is 82.5 µA
